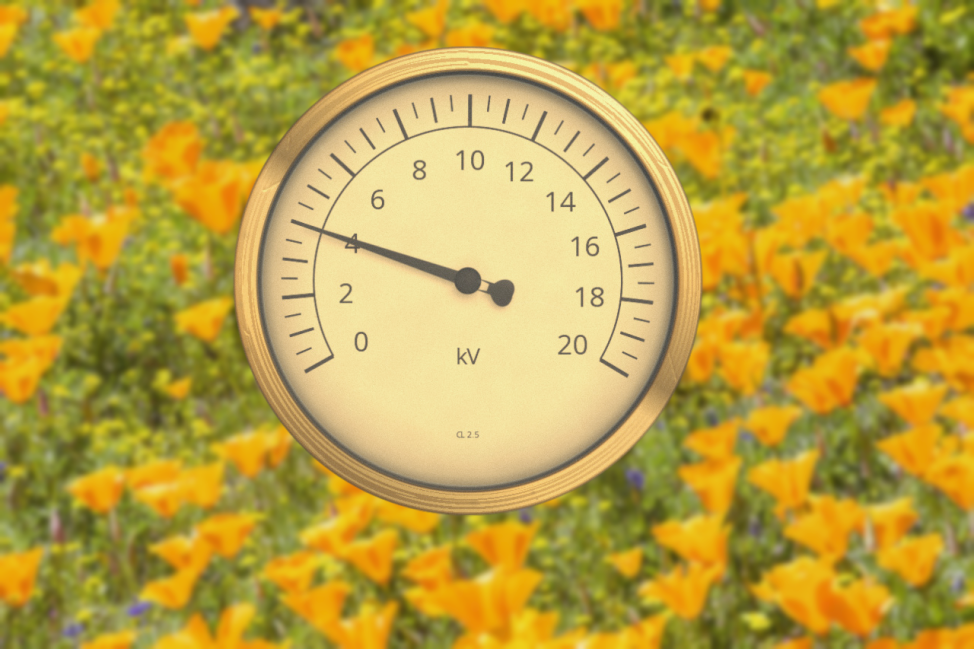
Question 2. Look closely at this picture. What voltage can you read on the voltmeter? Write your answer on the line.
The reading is 4 kV
